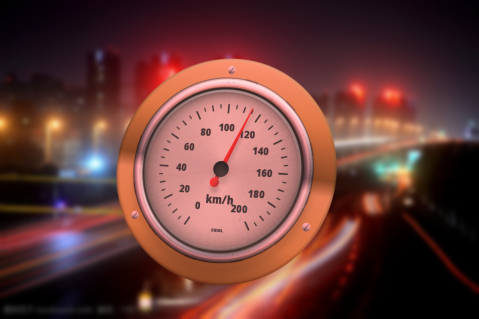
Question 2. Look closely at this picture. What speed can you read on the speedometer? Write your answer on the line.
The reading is 115 km/h
